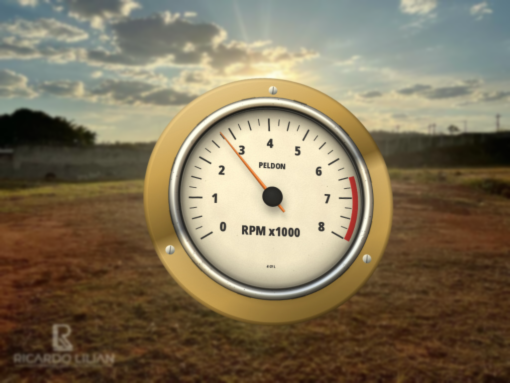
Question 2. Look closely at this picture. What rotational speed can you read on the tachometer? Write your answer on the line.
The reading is 2750 rpm
